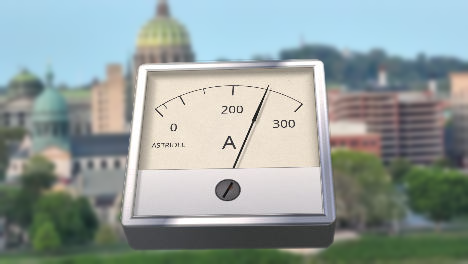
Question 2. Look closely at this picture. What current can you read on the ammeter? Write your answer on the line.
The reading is 250 A
